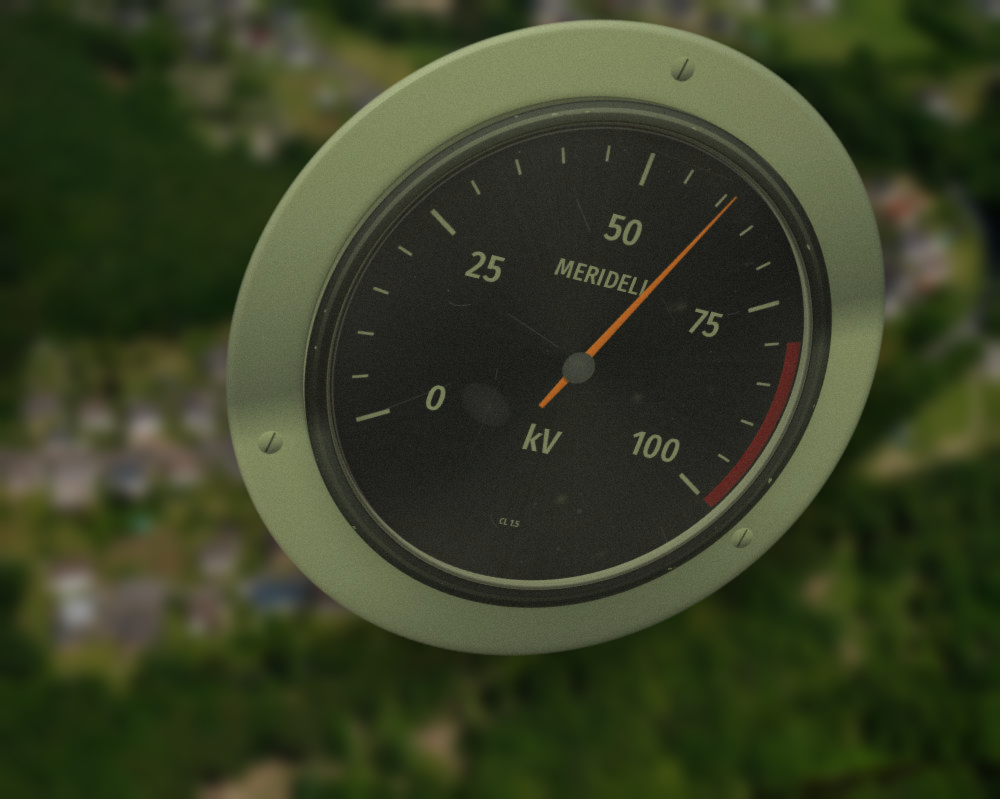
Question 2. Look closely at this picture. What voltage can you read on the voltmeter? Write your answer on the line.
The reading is 60 kV
